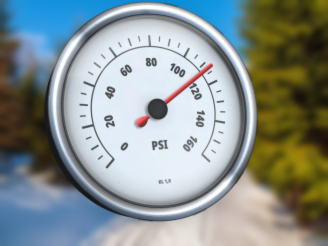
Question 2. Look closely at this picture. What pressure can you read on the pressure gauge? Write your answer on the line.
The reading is 112.5 psi
